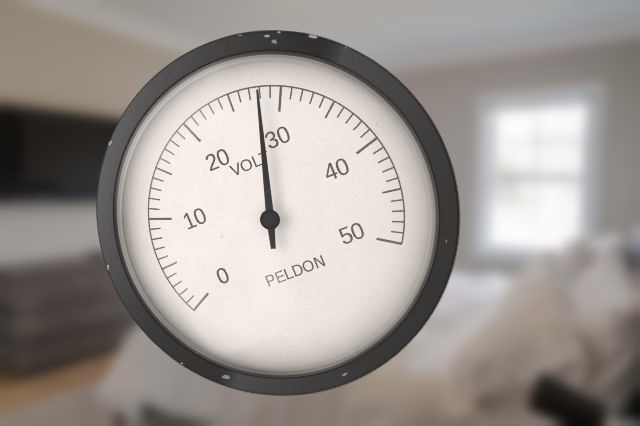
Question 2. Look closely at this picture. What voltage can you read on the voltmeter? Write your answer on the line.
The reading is 28 V
